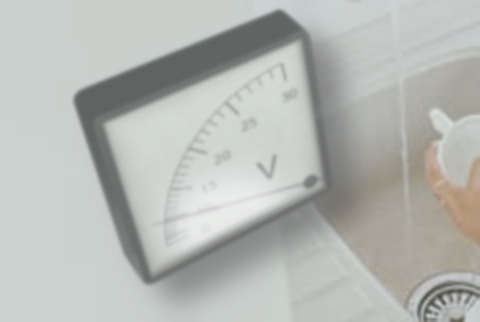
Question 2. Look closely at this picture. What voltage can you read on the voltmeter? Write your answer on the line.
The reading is 10 V
